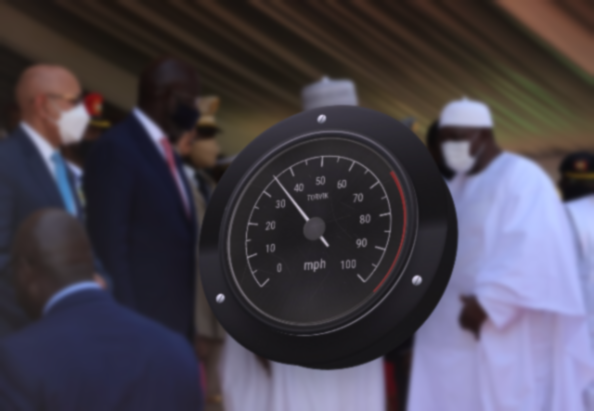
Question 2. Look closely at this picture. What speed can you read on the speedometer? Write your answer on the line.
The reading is 35 mph
